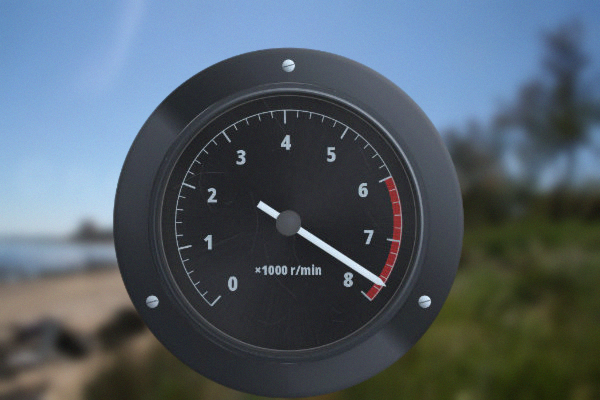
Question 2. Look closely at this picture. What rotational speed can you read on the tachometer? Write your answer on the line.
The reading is 7700 rpm
